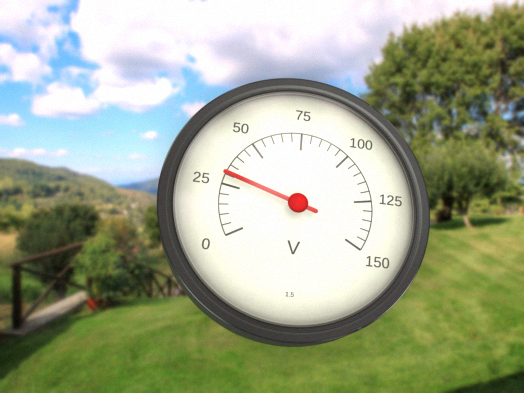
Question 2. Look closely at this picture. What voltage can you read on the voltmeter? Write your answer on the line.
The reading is 30 V
